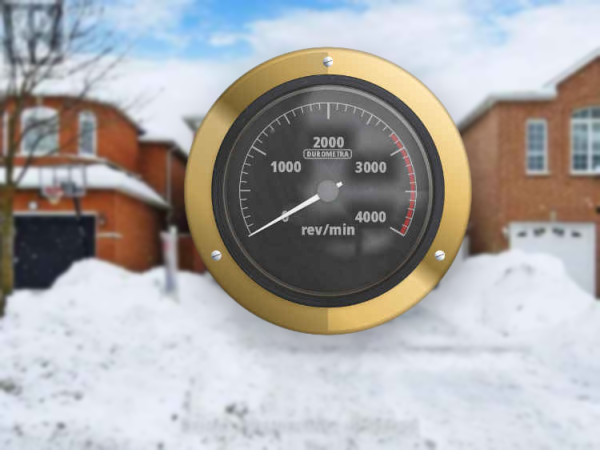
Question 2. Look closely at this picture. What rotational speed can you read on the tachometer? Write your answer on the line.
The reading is 0 rpm
